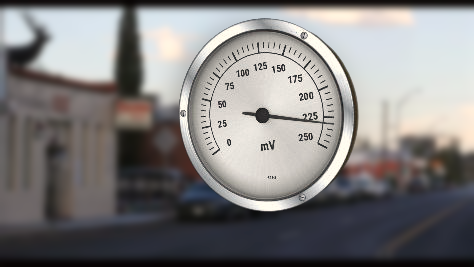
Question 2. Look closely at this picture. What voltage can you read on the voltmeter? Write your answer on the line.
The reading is 230 mV
